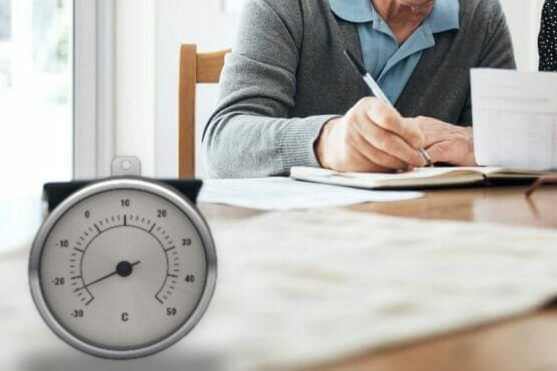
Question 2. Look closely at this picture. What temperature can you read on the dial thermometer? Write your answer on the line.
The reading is -24 °C
